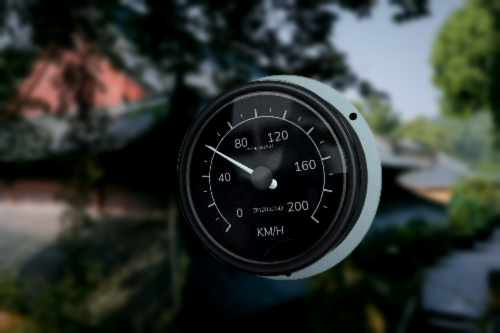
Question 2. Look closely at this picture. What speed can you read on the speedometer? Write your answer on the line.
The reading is 60 km/h
